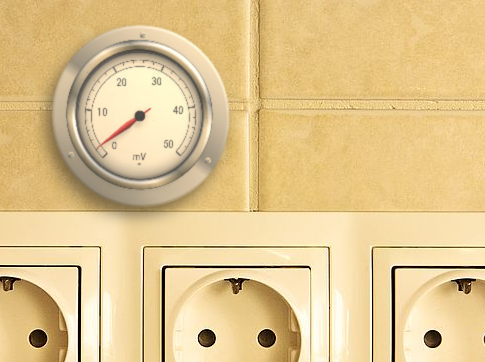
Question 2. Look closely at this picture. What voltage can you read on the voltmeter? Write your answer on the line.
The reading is 2 mV
